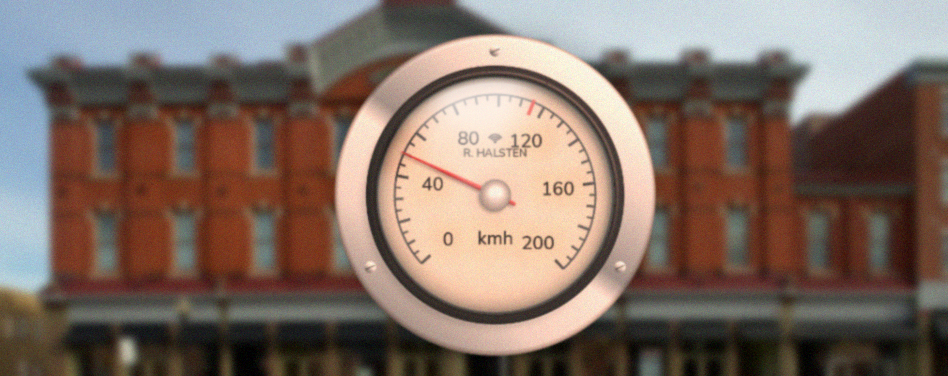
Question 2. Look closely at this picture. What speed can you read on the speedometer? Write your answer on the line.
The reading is 50 km/h
